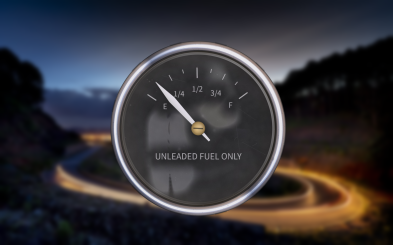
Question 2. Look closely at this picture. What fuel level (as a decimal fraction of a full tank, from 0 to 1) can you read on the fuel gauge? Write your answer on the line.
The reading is 0.125
